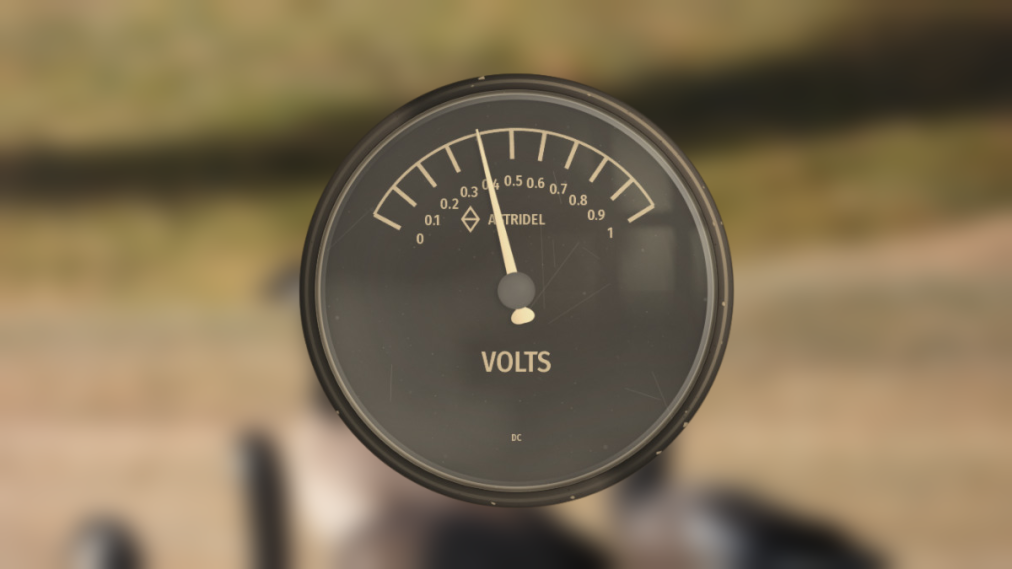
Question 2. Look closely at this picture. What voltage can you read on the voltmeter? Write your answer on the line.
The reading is 0.4 V
